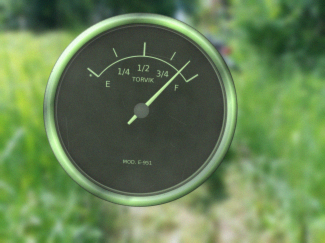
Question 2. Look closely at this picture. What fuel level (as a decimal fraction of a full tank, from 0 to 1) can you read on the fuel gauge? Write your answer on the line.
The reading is 0.875
